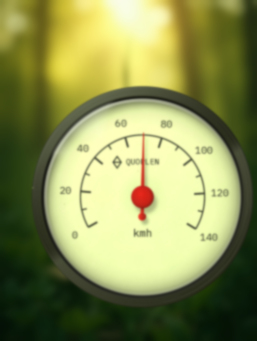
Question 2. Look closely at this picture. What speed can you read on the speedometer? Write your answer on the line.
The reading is 70 km/h
